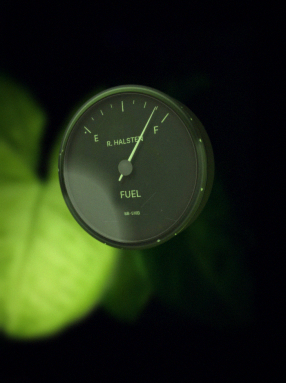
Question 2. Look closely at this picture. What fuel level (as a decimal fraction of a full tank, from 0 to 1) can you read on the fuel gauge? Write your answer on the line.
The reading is 0.875
